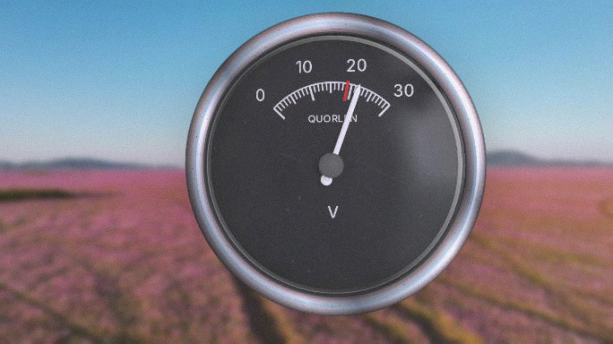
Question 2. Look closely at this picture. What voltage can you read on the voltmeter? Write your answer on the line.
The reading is 22 V
